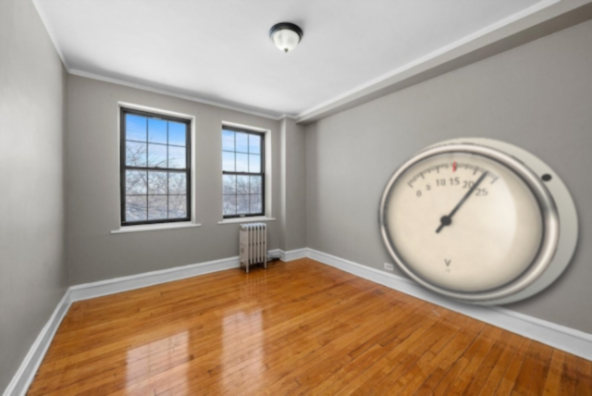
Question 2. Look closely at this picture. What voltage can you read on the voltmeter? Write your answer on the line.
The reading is 22.5 V
